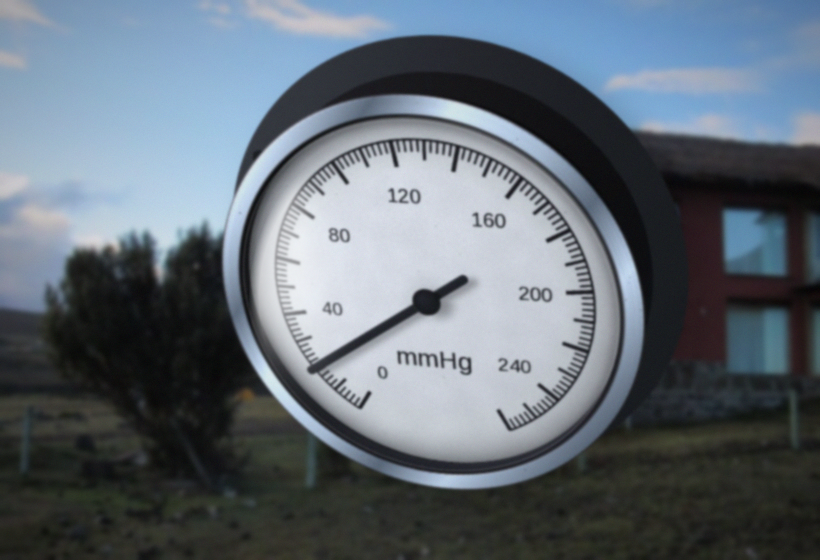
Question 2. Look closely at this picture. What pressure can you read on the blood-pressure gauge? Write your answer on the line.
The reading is 20 mmHg
